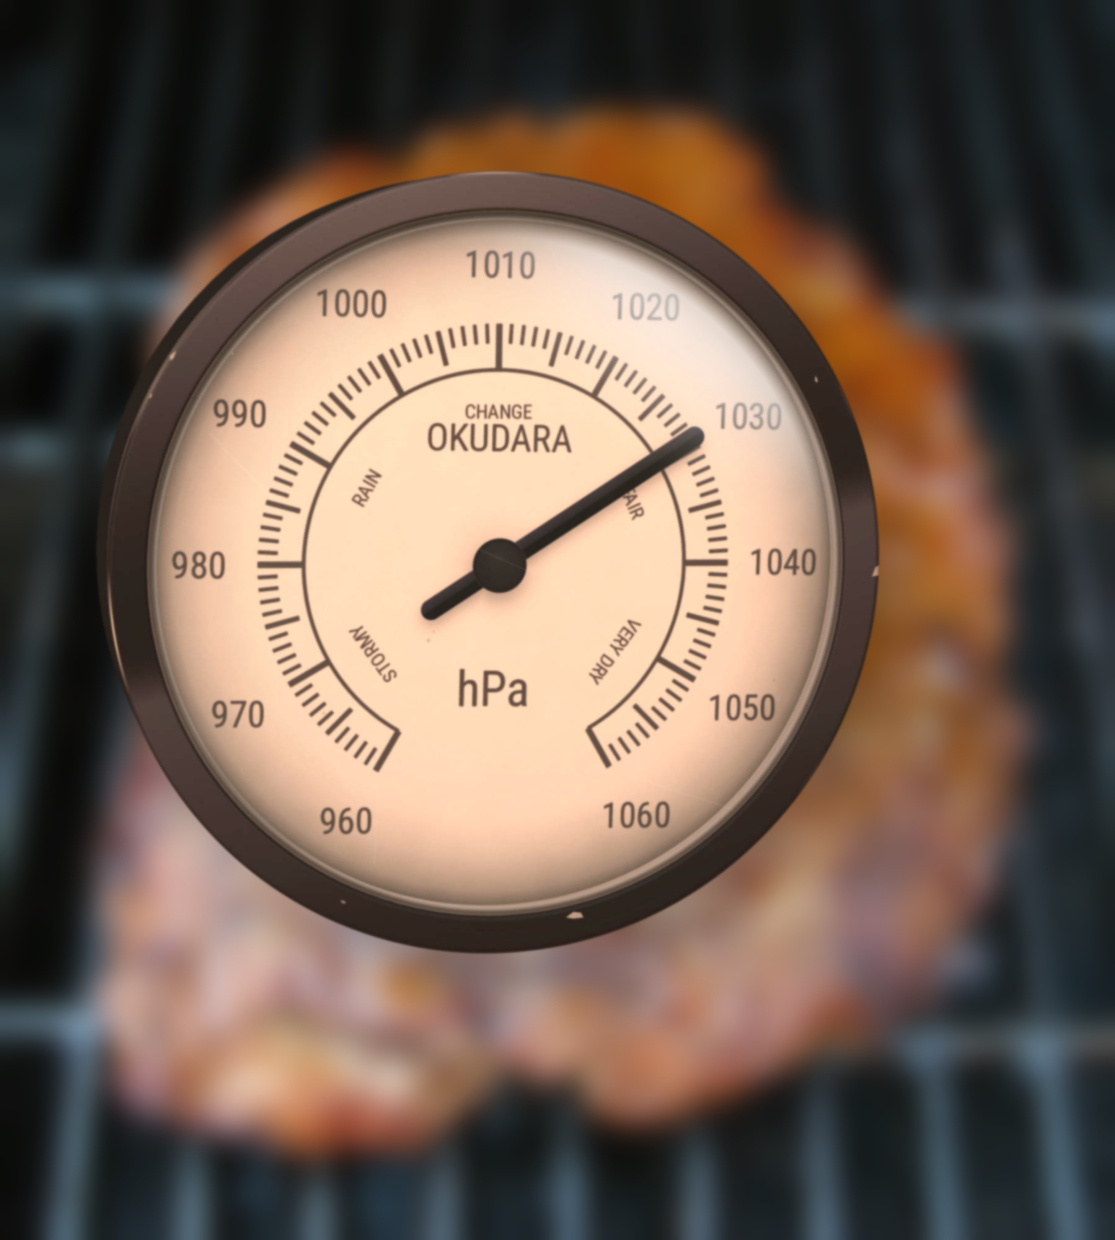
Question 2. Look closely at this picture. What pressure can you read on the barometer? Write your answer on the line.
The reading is 1029 hPa
